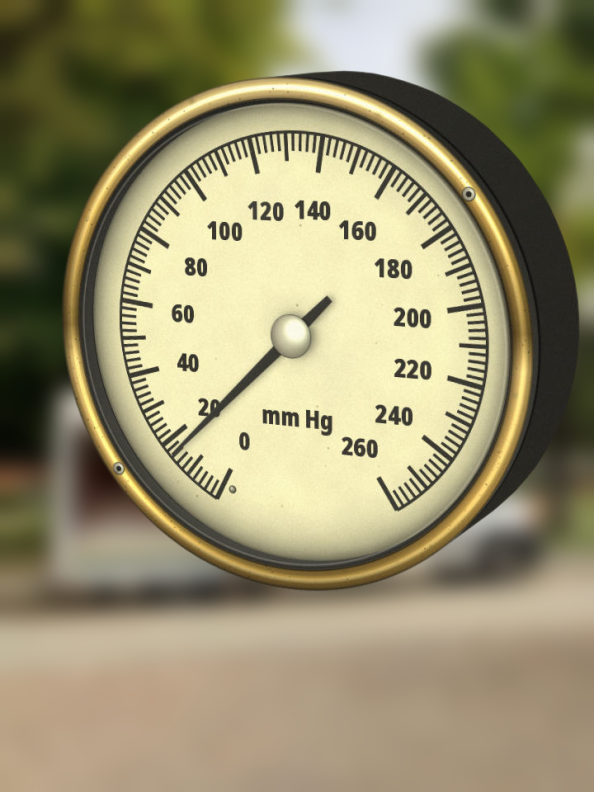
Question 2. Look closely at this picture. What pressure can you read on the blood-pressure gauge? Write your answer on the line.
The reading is 16 mmHg
